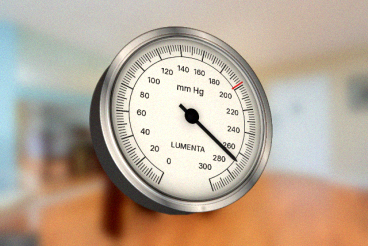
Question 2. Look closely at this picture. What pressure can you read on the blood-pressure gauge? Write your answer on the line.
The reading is 270 mmHg
